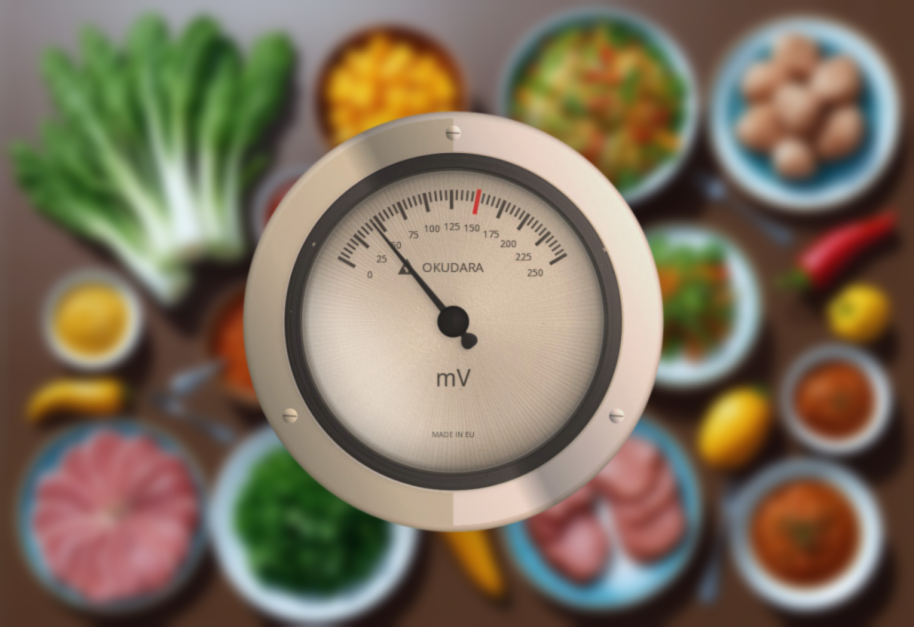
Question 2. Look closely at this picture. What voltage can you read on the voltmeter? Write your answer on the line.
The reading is 45 mV
